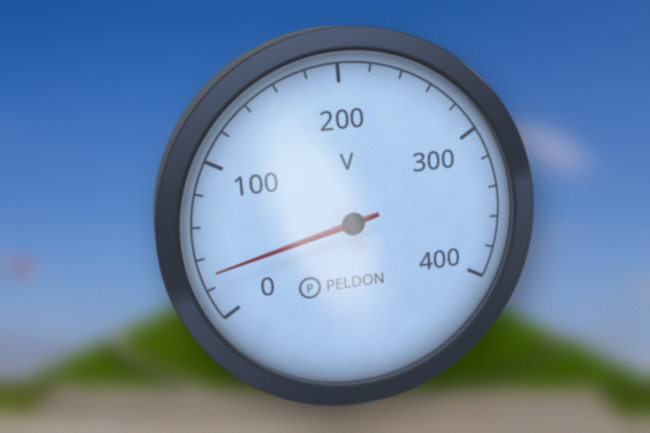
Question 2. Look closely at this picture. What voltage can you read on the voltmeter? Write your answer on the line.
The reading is 30 V
